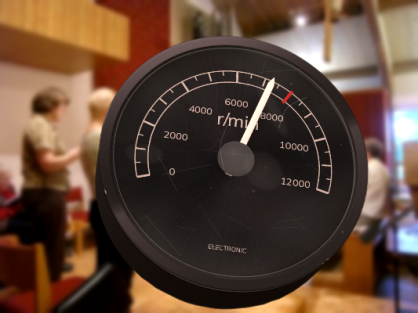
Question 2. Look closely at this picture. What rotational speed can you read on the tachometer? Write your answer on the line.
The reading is 7250 rpm
